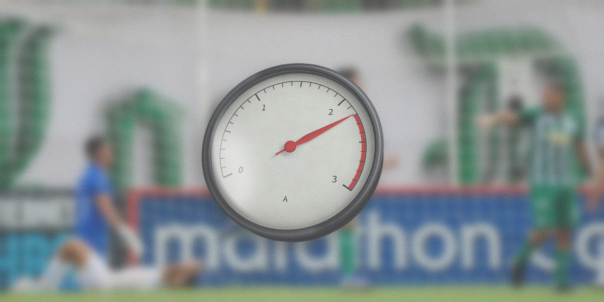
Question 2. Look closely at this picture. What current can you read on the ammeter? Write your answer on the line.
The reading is 2.2 A
